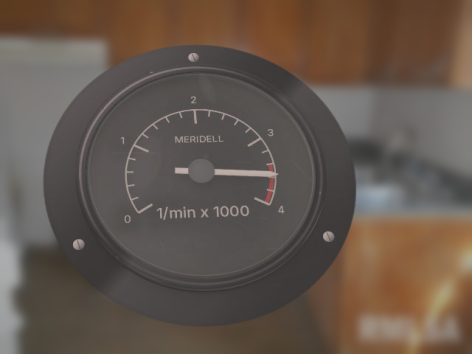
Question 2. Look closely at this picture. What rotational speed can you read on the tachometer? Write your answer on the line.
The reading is 3600 rpm
